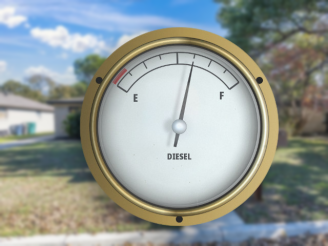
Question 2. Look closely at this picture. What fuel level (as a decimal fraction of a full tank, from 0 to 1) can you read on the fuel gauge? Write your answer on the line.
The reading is 0.625
